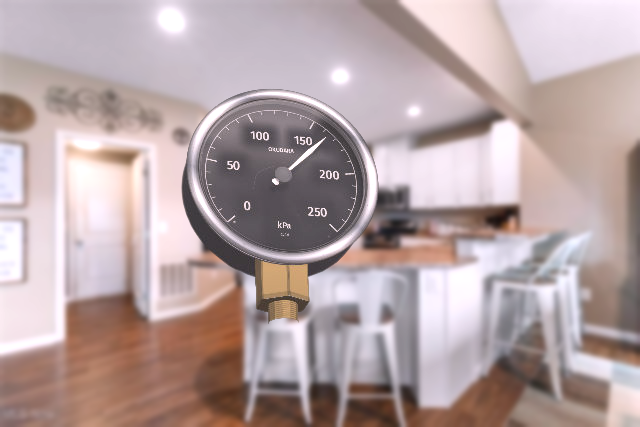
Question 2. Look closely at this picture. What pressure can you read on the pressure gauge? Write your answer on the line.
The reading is 165 kPa
